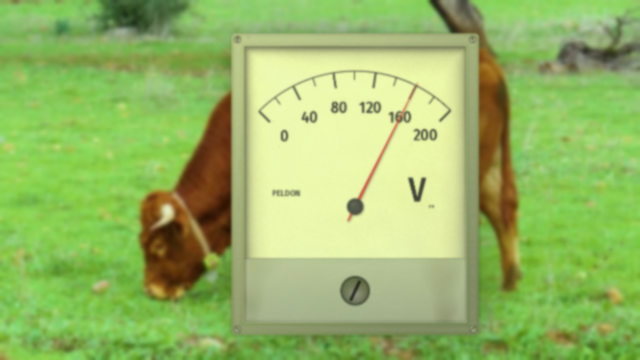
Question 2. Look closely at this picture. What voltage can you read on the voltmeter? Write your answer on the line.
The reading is 160 V
